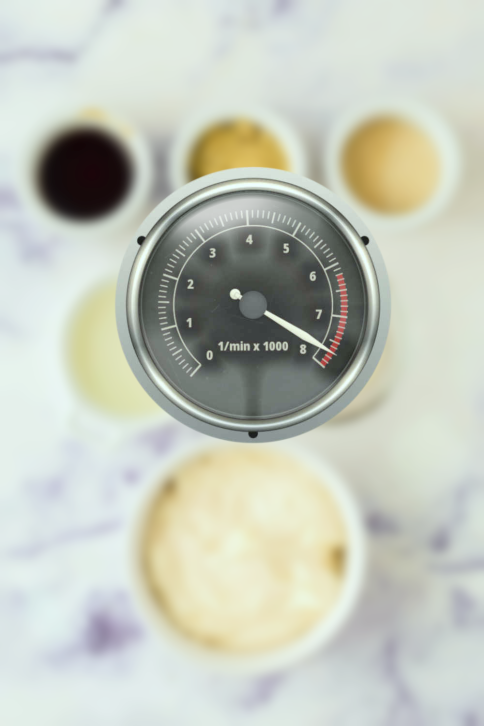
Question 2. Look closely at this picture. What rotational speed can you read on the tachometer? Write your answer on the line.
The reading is 7700 rpm
